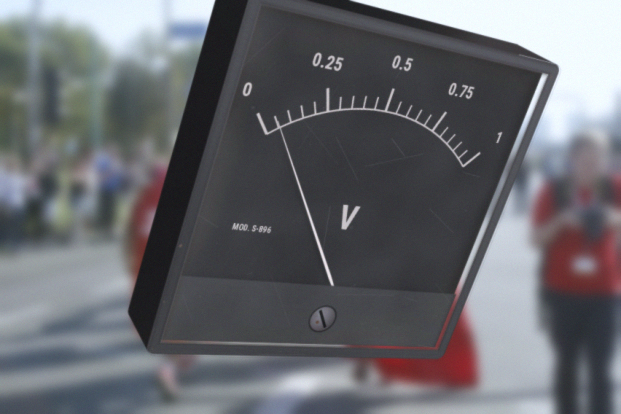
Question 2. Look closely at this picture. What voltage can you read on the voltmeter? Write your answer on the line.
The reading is 0.05 V
